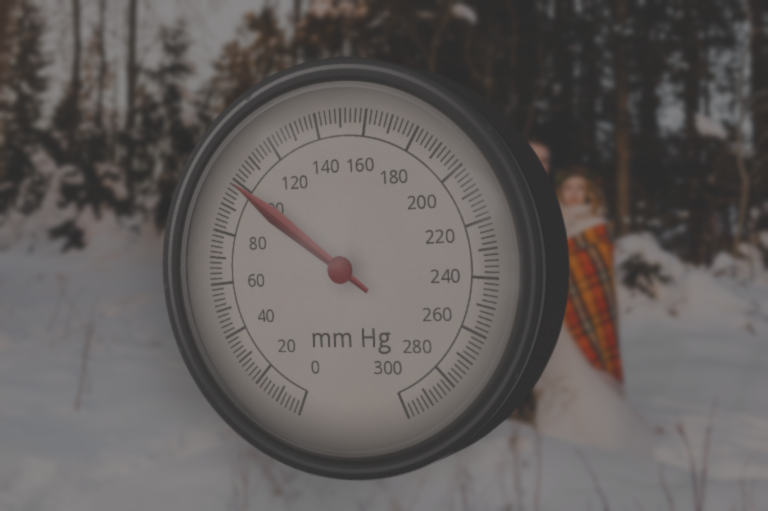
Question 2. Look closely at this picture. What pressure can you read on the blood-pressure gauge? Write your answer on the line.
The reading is 100 mmHg
